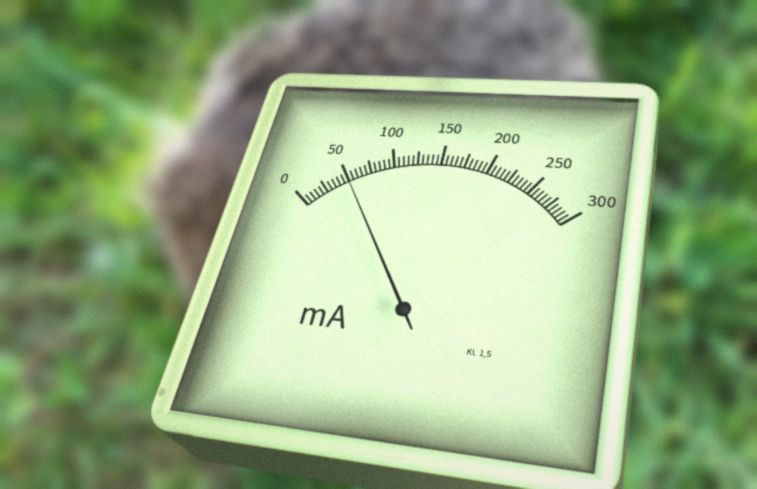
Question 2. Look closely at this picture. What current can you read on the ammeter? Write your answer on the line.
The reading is 50 mA
